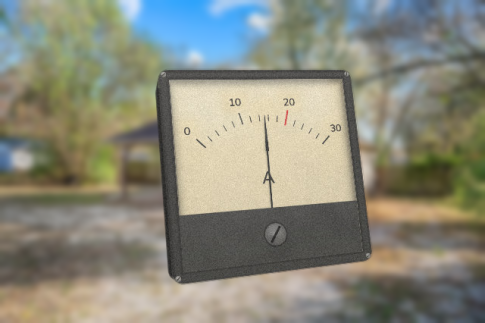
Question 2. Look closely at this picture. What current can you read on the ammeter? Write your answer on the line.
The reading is 15 A
